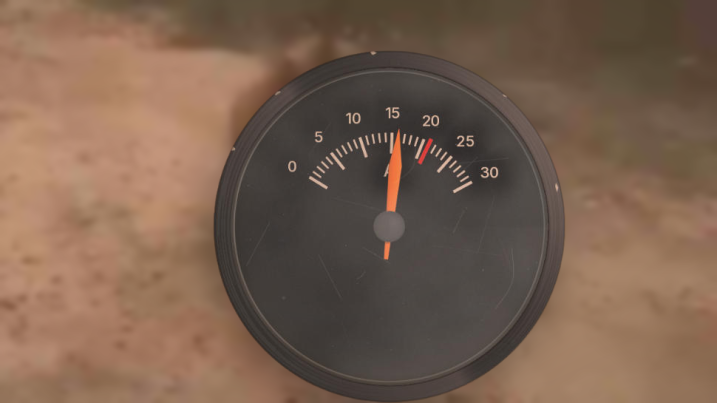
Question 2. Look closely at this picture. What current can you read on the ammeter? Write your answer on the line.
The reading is 16 A
